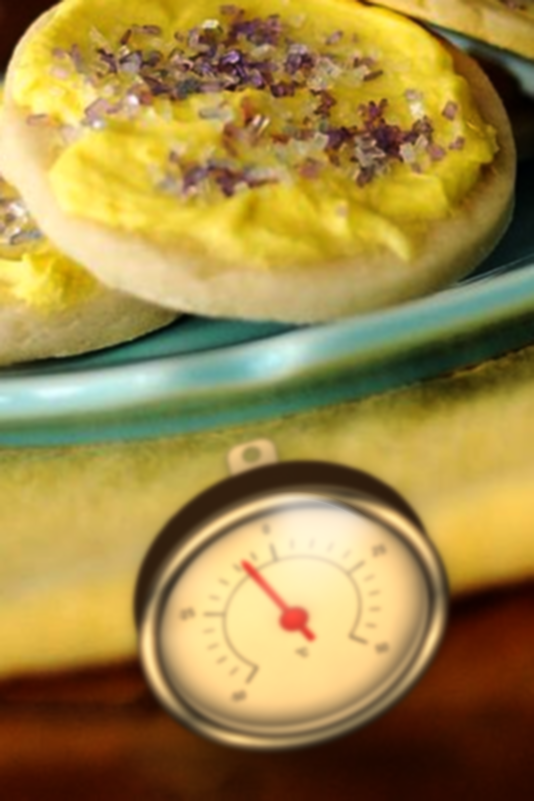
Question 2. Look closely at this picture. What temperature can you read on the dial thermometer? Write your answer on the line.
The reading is -7.5 °C
